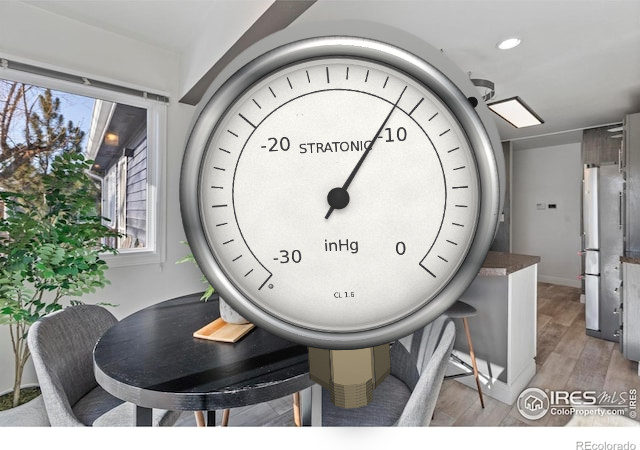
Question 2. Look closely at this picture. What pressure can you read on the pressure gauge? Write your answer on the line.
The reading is -11 inHg
